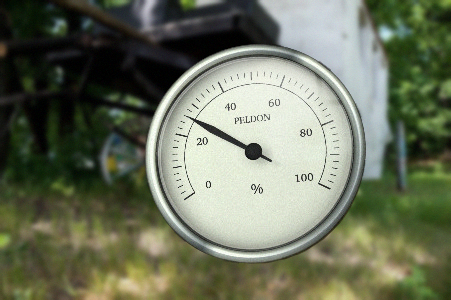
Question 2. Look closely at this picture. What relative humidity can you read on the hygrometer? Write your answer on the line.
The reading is 26 %
